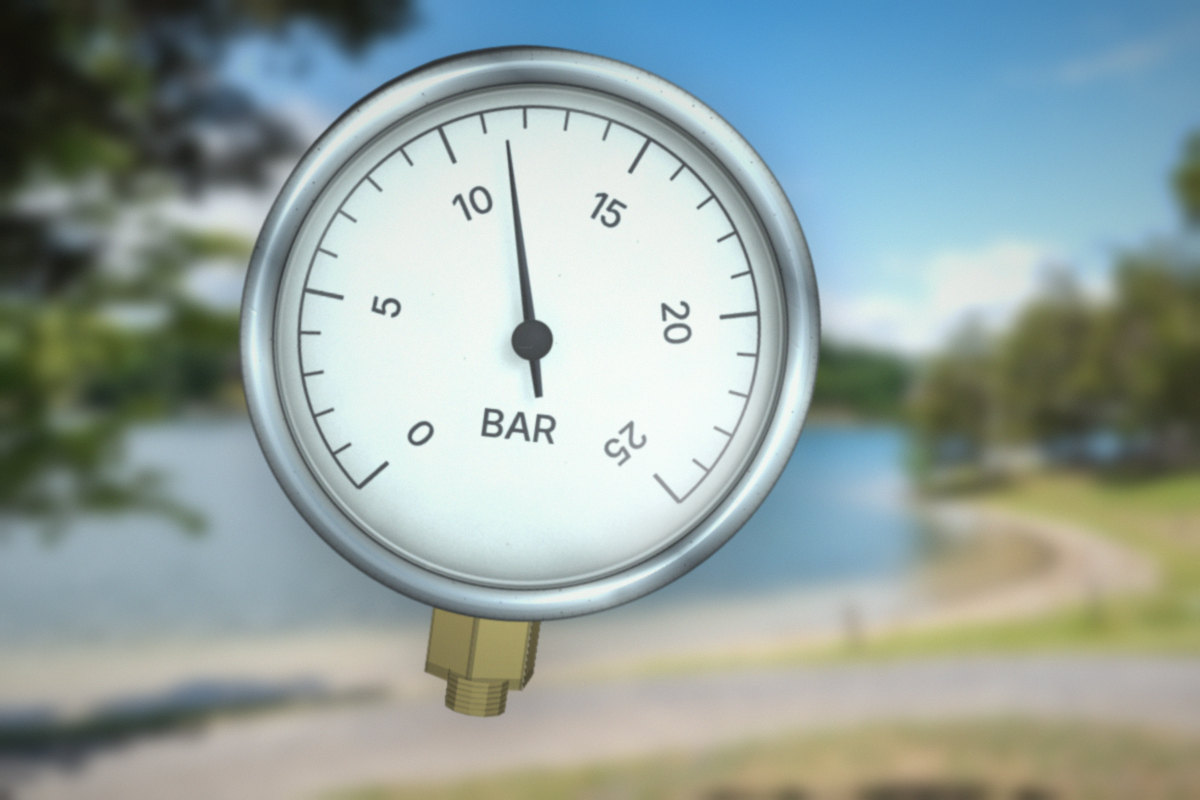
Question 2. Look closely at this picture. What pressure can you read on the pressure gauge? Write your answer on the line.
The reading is 11.5 bar
